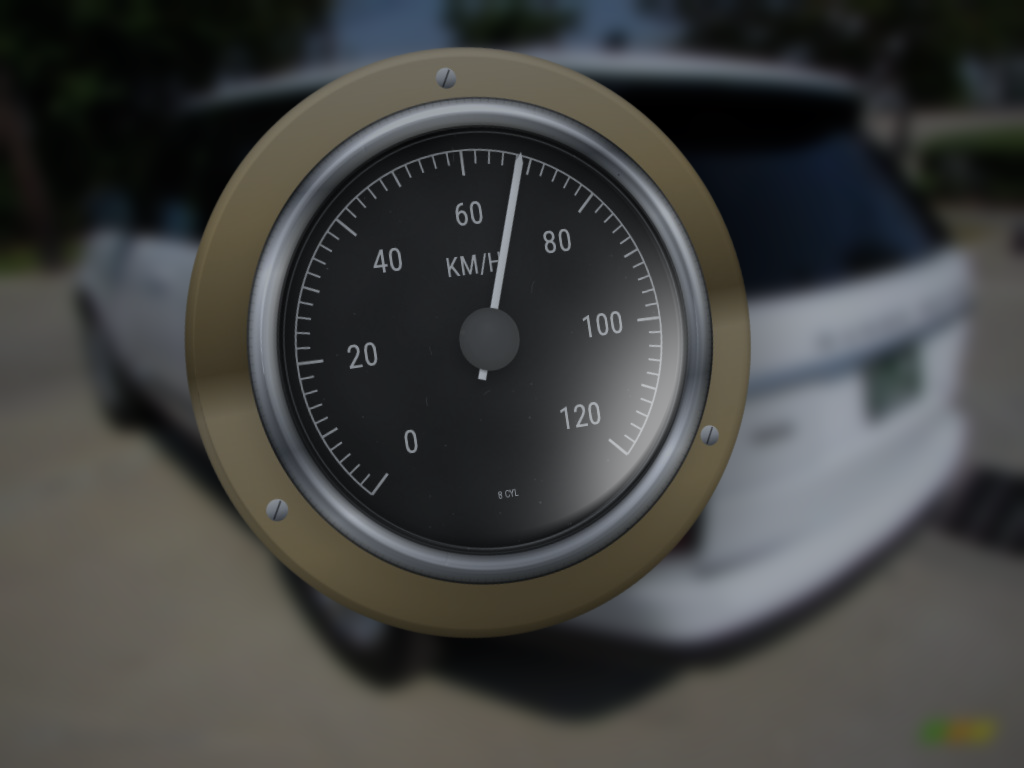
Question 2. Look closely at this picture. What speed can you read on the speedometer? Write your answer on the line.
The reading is 68 km/h
